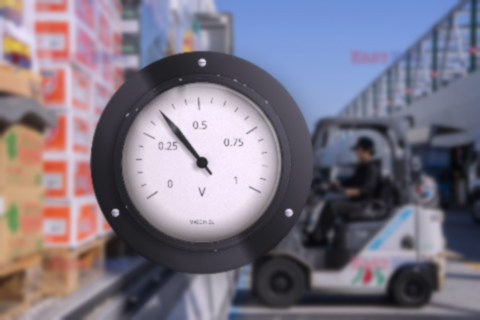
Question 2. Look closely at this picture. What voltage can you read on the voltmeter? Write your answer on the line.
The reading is 0.35 V
